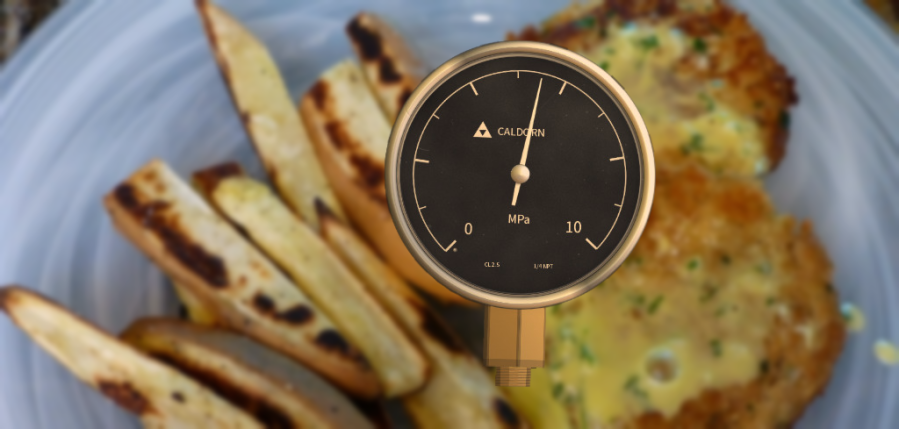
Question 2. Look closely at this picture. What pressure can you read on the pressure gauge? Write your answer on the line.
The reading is 5.5 MPa
